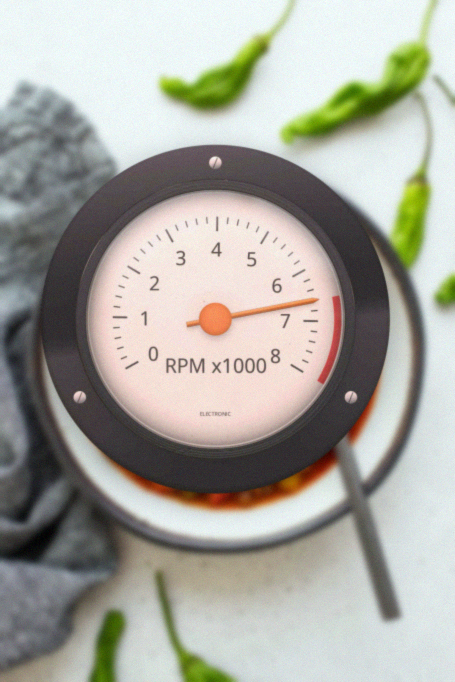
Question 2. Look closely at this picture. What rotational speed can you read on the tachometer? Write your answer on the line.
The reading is 6600 rpm
